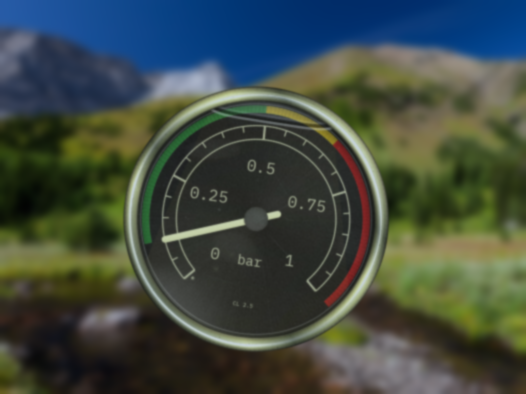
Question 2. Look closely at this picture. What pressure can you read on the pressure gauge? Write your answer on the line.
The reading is 0.1 bar
